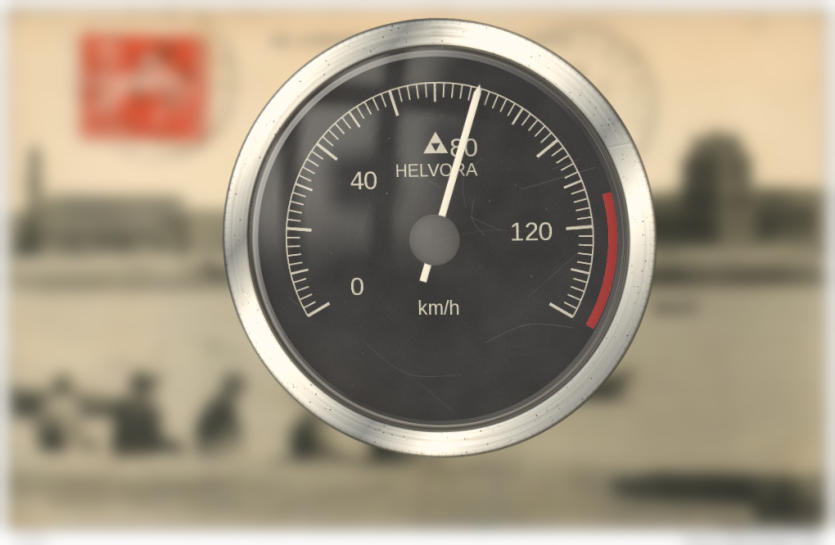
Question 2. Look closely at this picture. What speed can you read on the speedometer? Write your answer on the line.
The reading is 80 km/h
